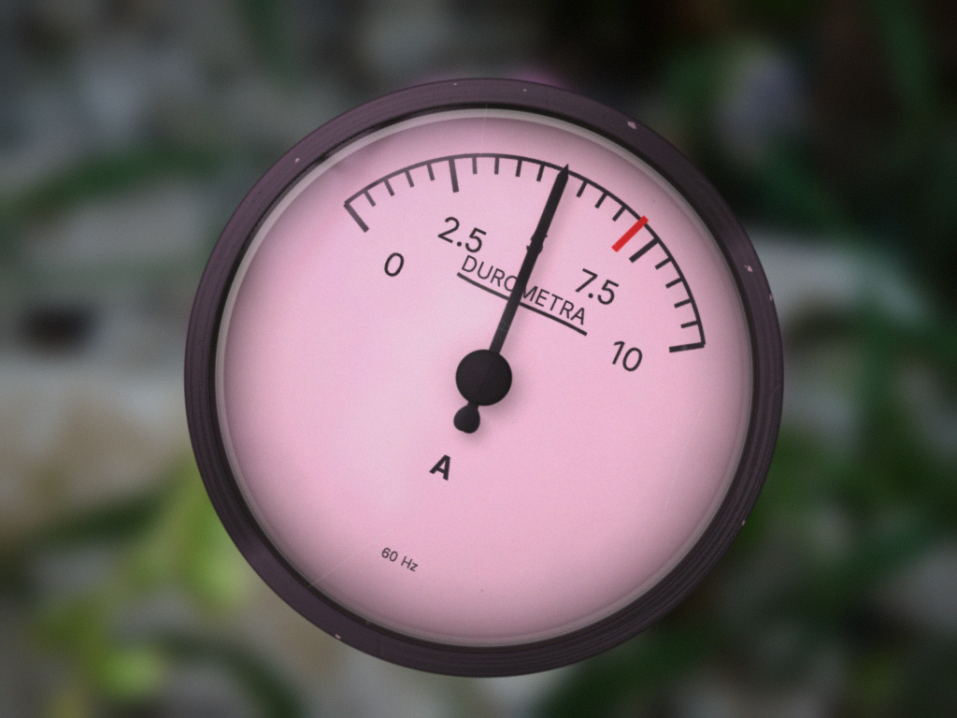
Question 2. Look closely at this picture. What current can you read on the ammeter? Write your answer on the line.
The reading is 5 A
